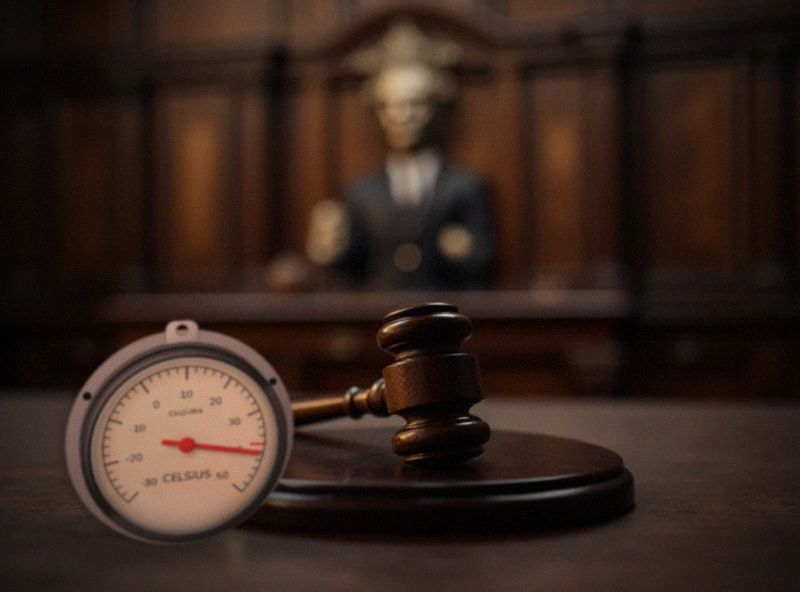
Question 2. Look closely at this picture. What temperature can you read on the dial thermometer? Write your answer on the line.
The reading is 40 °C
